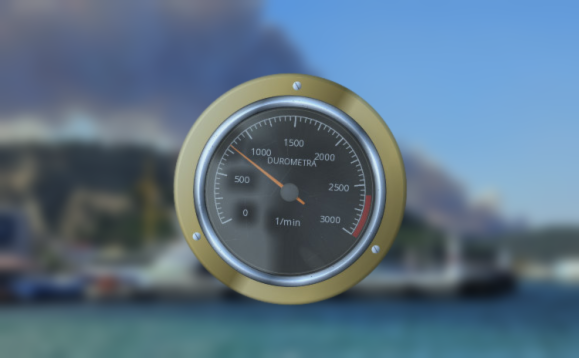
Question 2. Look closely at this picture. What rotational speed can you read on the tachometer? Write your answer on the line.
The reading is 800 rpm
